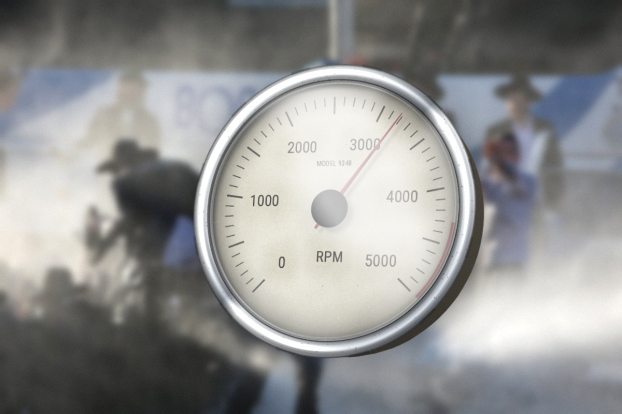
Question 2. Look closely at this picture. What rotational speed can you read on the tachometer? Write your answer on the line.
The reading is 3200 rpm
